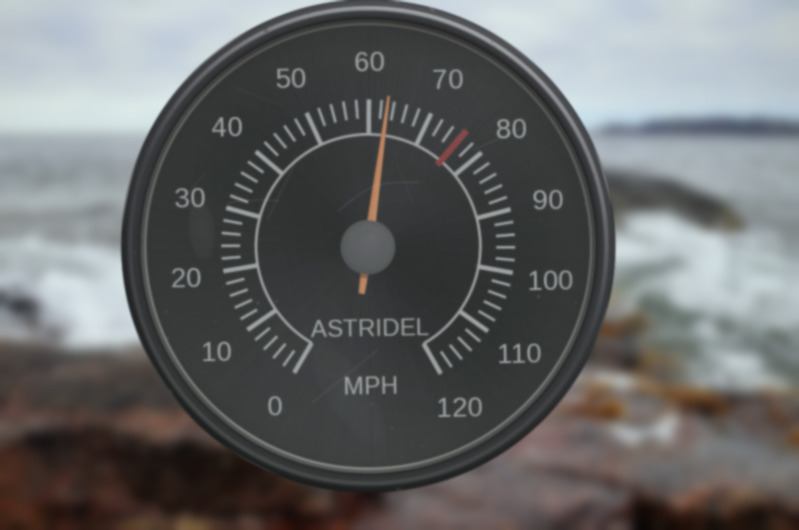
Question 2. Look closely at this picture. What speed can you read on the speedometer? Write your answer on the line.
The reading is 63 mph
